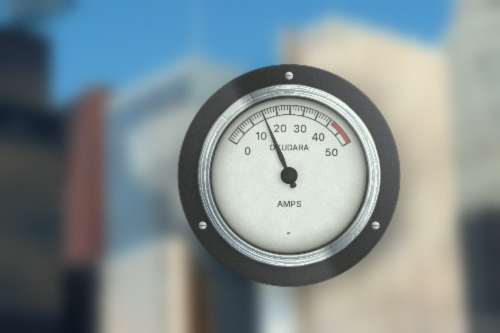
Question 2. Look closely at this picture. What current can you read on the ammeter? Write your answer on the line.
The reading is 15 A
